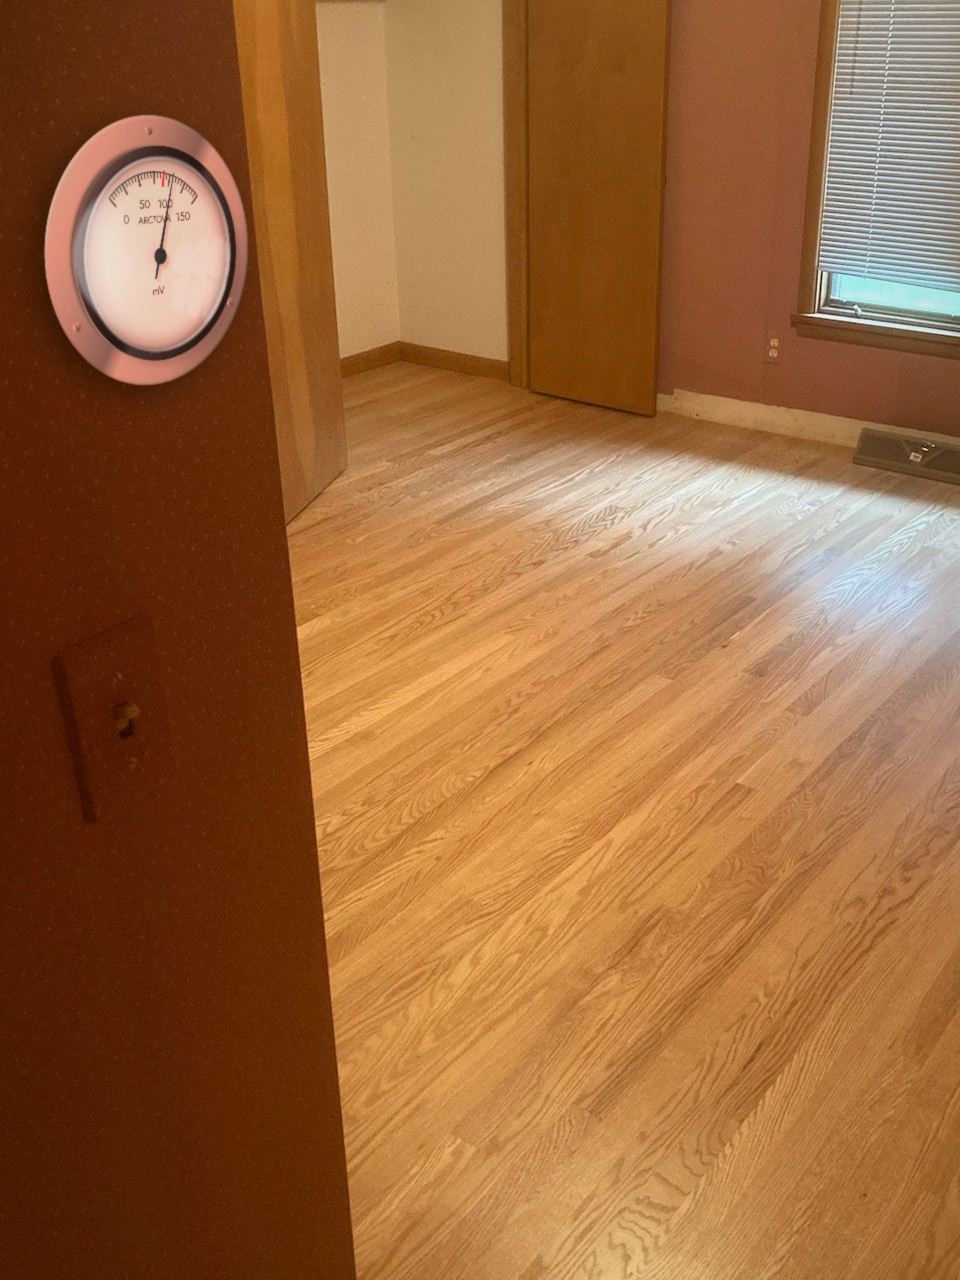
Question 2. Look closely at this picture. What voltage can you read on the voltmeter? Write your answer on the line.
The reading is 100 mV
